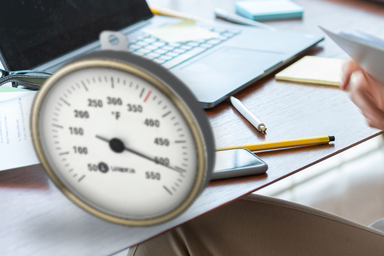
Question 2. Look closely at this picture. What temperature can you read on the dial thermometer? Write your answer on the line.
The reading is 500 °F
